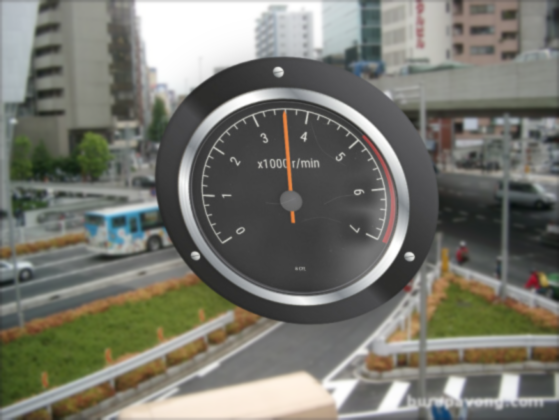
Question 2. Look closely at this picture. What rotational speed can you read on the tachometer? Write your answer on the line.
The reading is 3600 rpm
